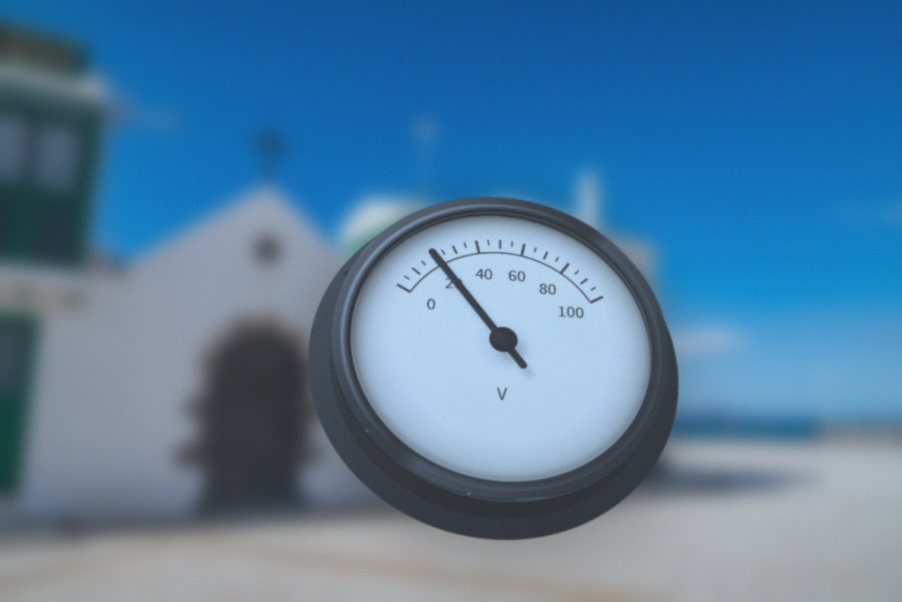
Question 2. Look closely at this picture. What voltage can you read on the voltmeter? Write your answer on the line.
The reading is 20 V
